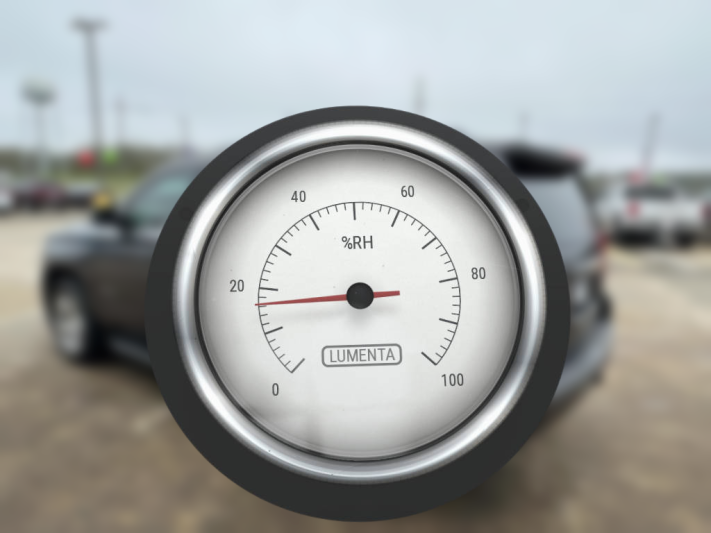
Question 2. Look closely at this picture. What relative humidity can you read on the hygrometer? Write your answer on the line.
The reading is 16 %
